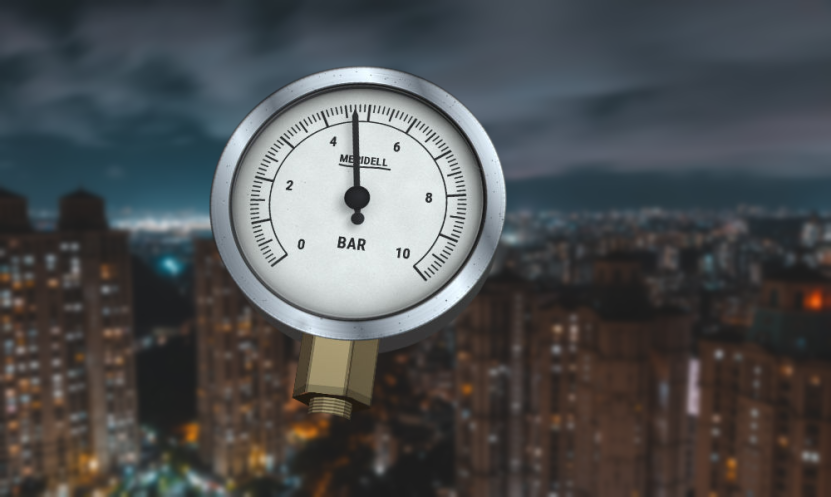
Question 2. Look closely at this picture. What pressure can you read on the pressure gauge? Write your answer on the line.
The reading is 4.7 bar
